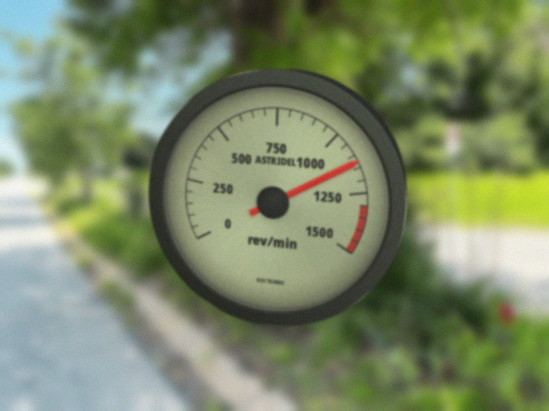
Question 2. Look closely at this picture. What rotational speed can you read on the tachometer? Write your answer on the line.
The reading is 1125 rpm
